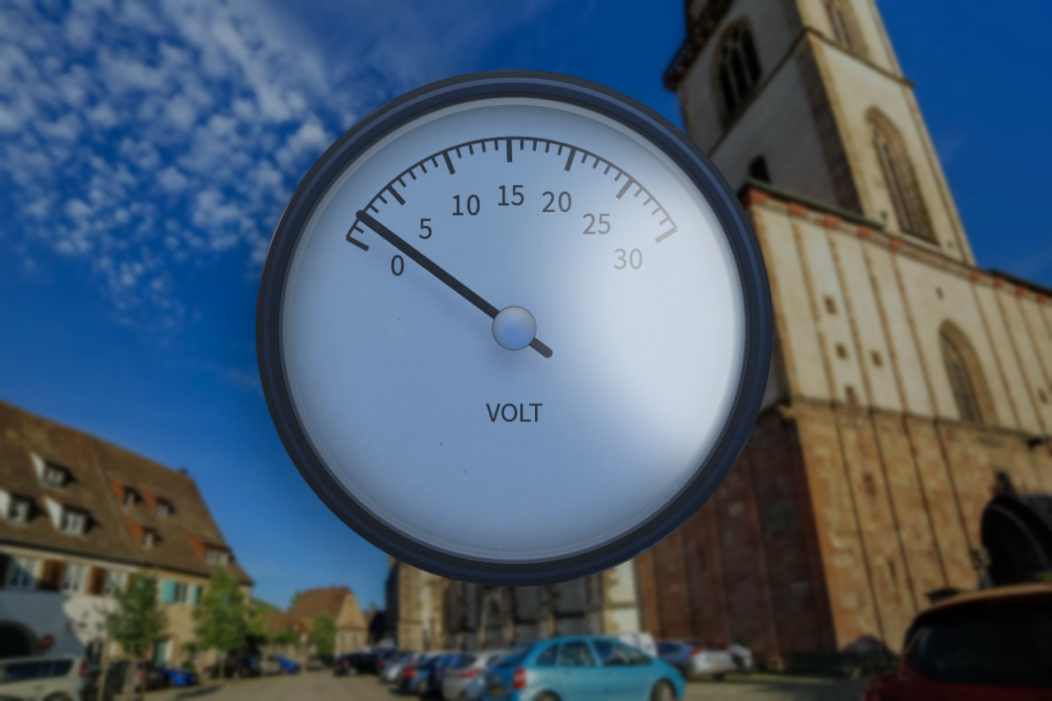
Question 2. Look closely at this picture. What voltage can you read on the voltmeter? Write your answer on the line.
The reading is 2 V
